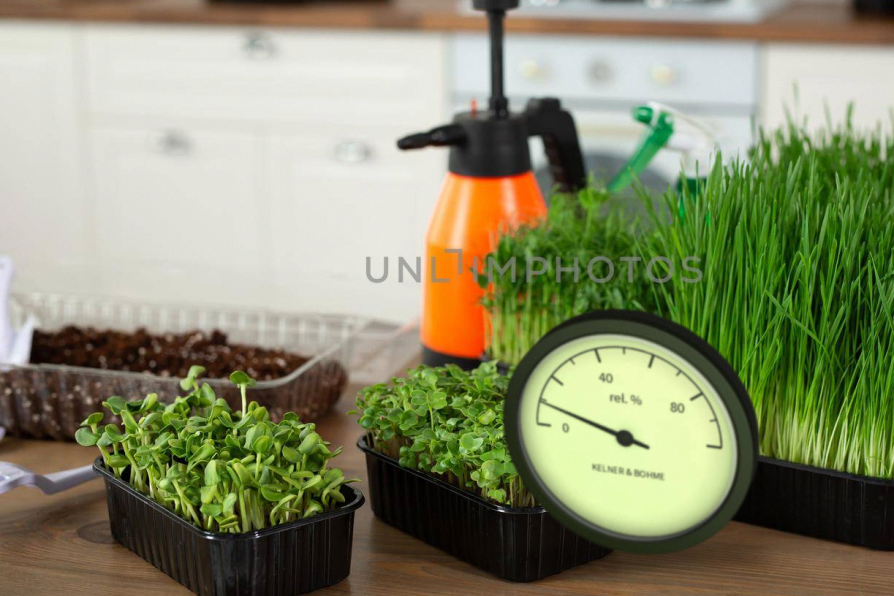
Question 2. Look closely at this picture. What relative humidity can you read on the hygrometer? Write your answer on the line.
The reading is 10 %
